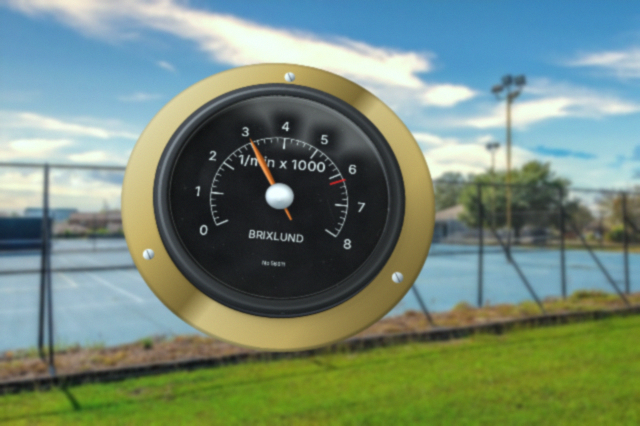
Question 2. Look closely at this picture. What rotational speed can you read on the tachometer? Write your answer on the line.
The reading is 3000 rpm
